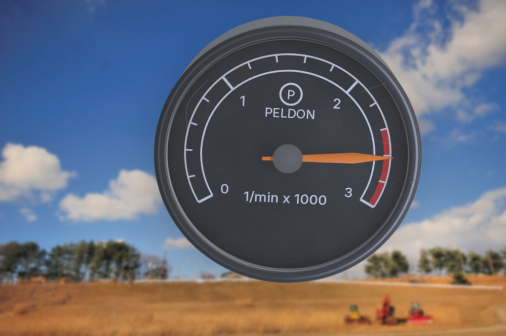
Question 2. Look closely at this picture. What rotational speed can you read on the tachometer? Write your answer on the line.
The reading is 2600 rpm
